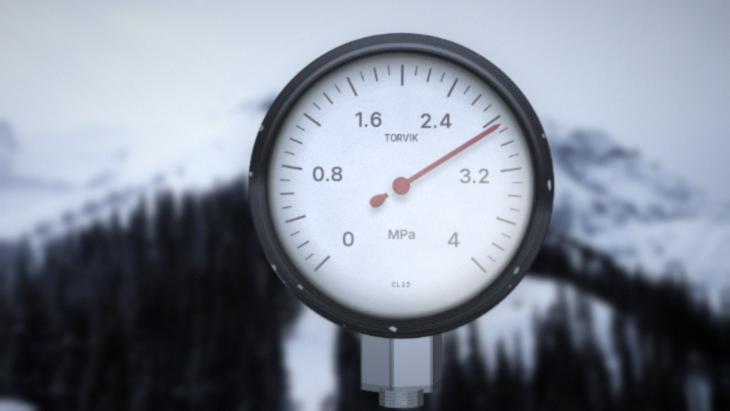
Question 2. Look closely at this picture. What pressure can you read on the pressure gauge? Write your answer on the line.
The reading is 2.85 MPa
